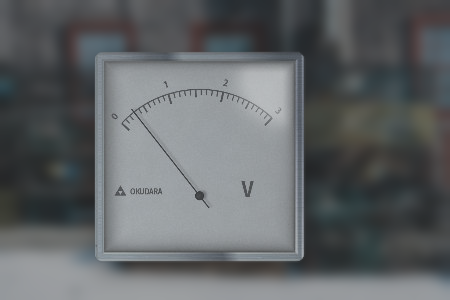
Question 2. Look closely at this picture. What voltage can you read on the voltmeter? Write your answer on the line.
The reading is 0.3 V
